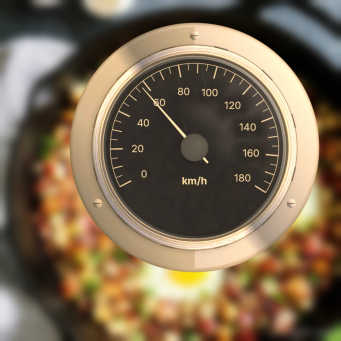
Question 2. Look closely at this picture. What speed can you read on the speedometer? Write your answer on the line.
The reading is 57.5 km/h
